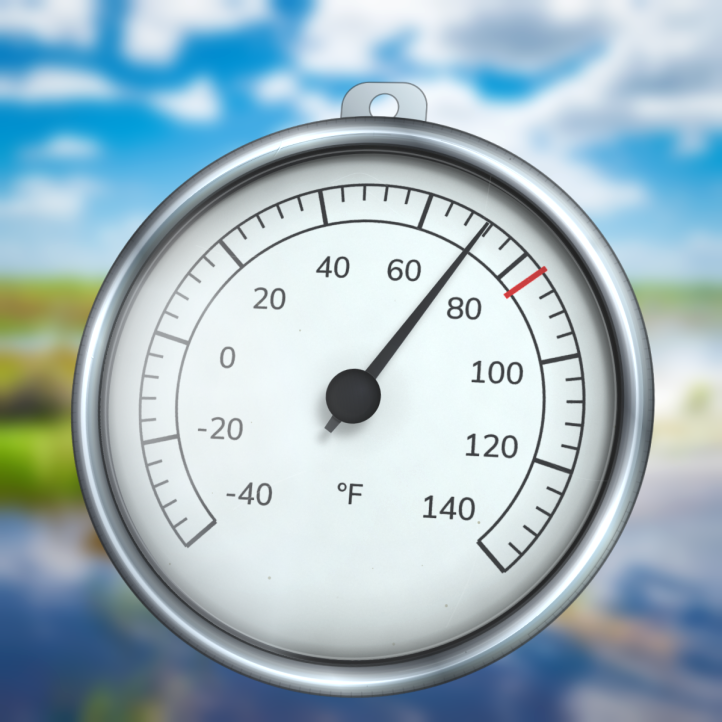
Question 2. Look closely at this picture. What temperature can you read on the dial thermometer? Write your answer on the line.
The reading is 72 °F
